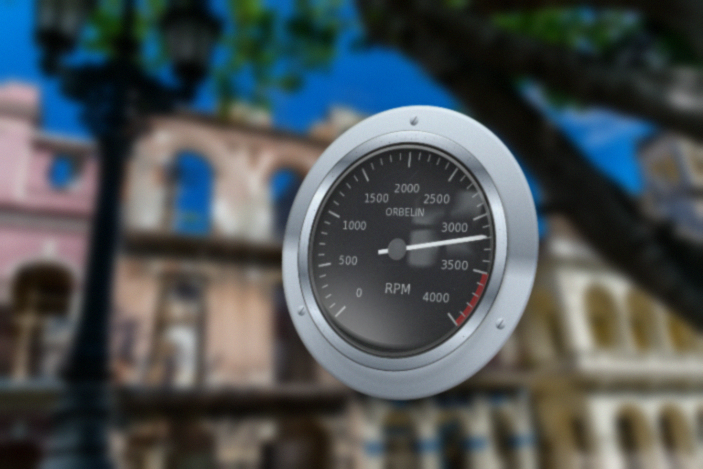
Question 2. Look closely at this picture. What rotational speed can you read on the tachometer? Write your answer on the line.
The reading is 3200 rpm
